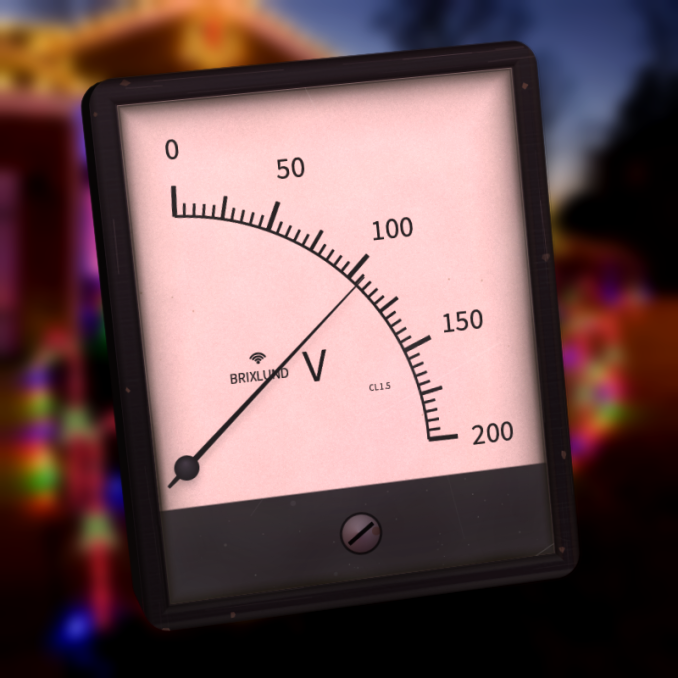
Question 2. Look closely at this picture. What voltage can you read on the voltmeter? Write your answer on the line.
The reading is 105 V
